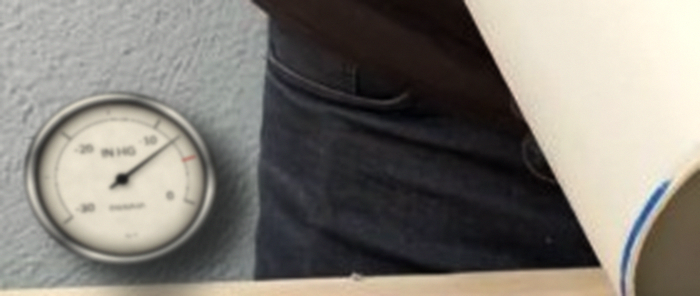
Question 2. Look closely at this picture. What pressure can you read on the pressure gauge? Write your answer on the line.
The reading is -7.5 inHg
